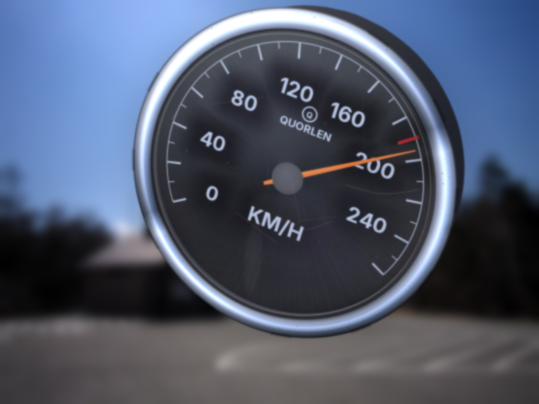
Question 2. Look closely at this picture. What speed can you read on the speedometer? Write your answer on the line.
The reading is 195 km/h
